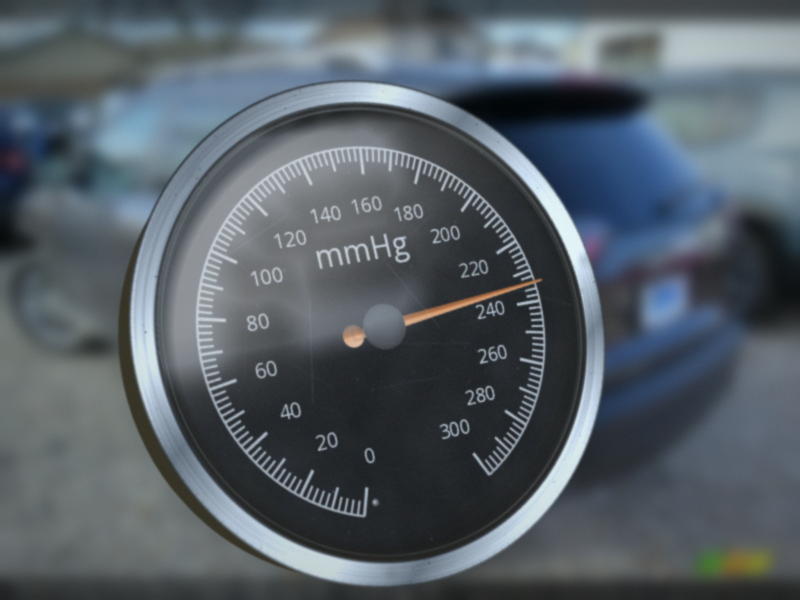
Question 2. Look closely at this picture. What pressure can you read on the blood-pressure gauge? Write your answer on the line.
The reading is 234 mmHg
